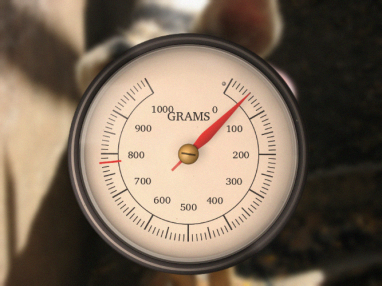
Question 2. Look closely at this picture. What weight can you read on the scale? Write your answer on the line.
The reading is 50 g
